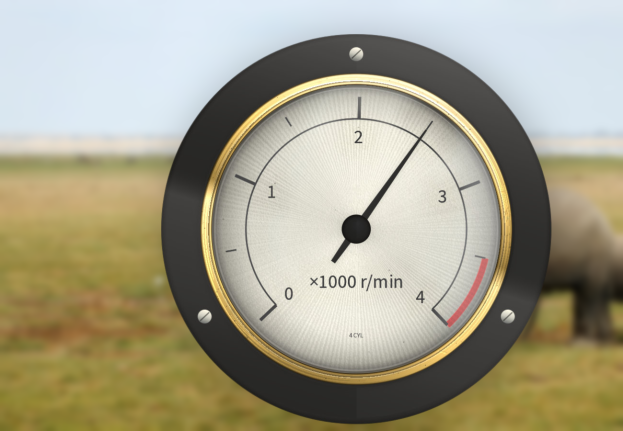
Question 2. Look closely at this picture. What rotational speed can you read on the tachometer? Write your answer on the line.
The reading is 2500 rpm
